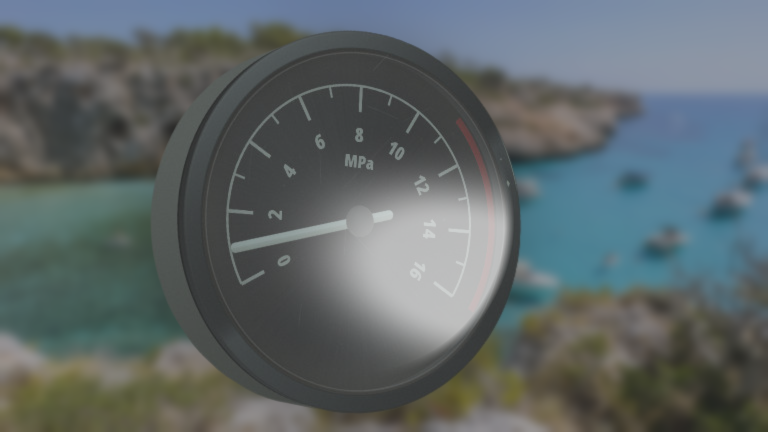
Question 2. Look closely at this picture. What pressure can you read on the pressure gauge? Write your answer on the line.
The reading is 1 MPa
